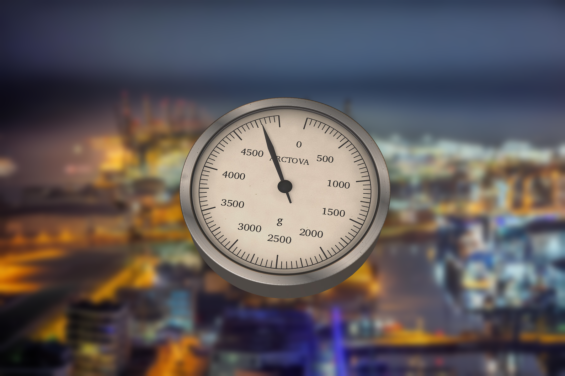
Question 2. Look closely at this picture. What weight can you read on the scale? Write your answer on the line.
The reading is 4800 g
